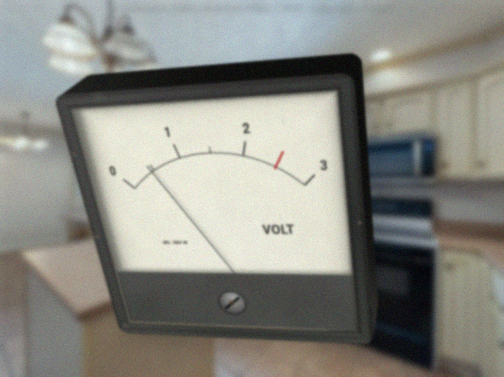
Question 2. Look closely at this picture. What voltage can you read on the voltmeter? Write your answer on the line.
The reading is 0.5 V
